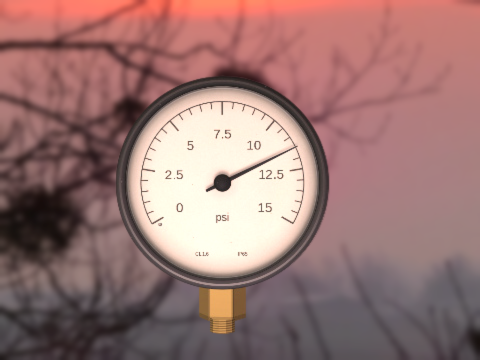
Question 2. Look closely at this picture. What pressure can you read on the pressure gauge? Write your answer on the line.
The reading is 11.5 psi
